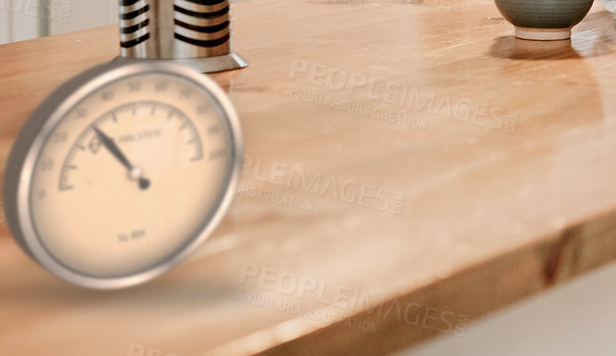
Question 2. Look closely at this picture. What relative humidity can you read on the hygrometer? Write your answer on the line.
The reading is 30 %
